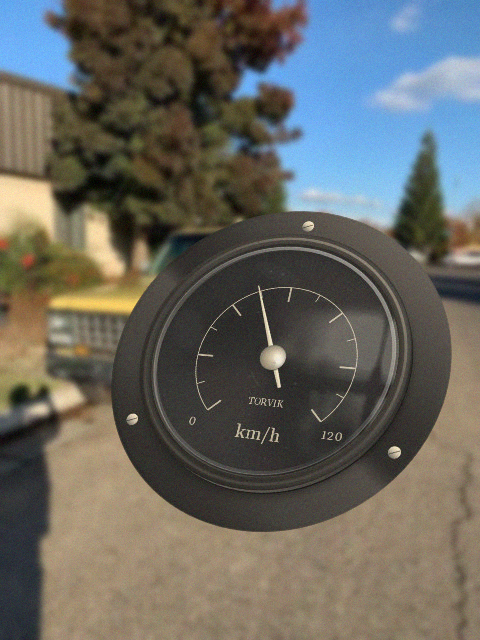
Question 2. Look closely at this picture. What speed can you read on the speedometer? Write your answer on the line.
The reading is 50 km/h
